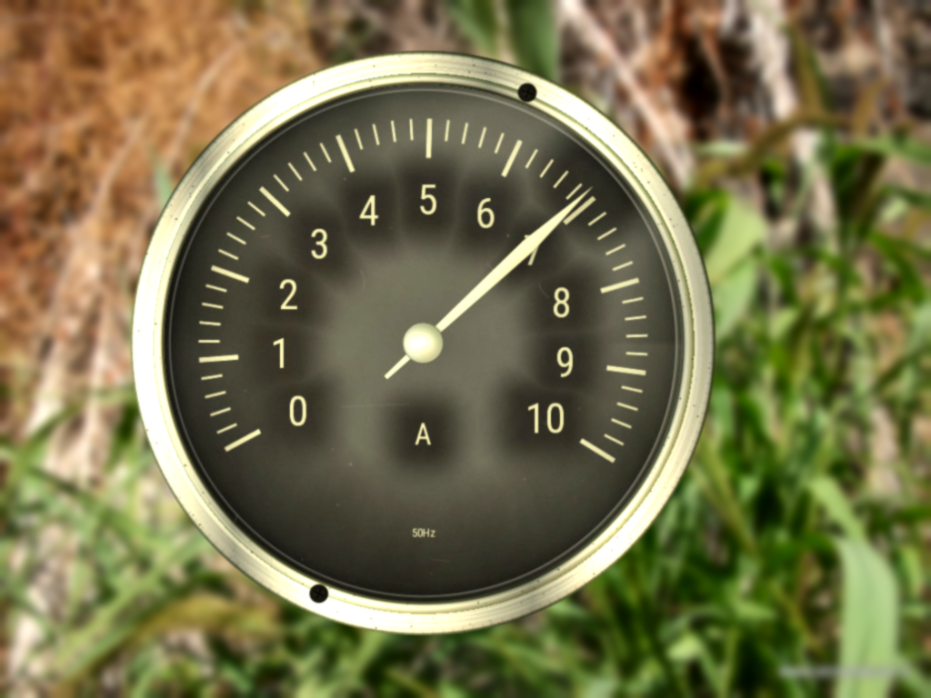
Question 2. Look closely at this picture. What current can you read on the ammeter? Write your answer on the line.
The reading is 6.9 A
